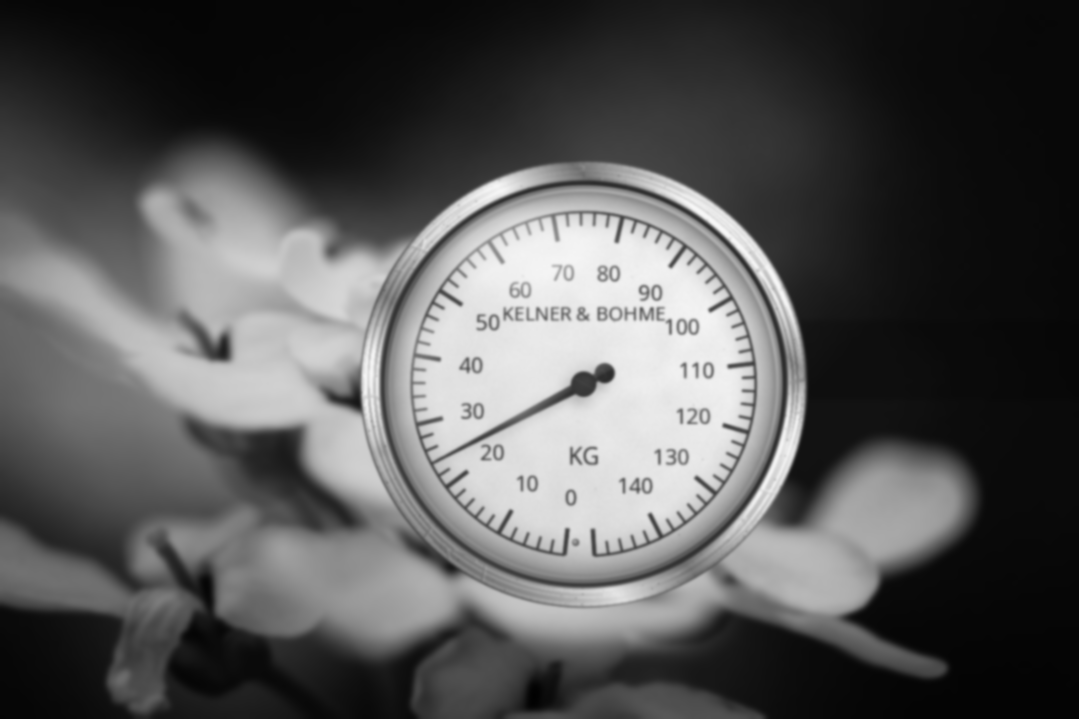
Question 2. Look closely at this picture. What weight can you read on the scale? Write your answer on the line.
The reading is 24 kg
